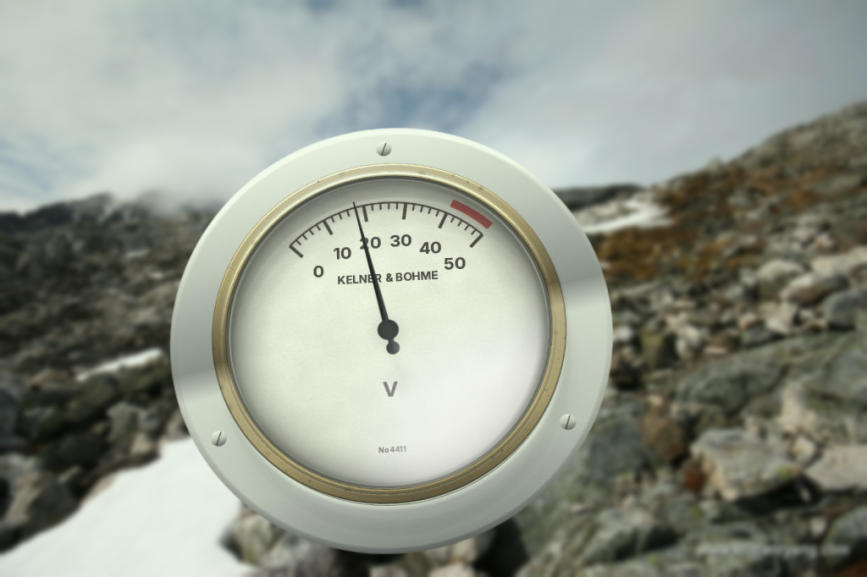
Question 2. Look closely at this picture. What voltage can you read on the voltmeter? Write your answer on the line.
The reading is 18 V
